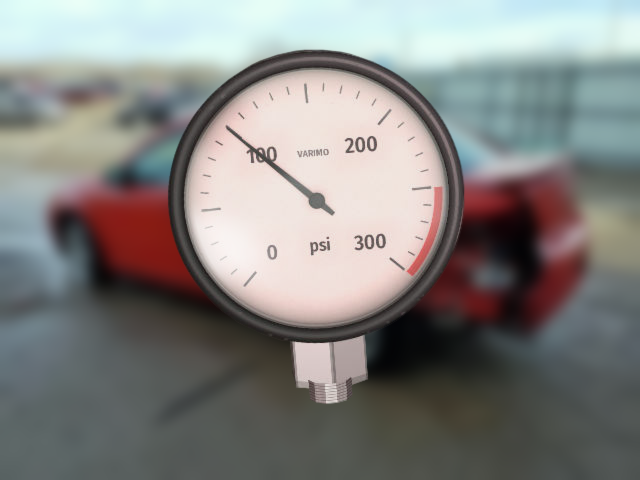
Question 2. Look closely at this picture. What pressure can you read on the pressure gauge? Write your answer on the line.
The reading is 100 psi
